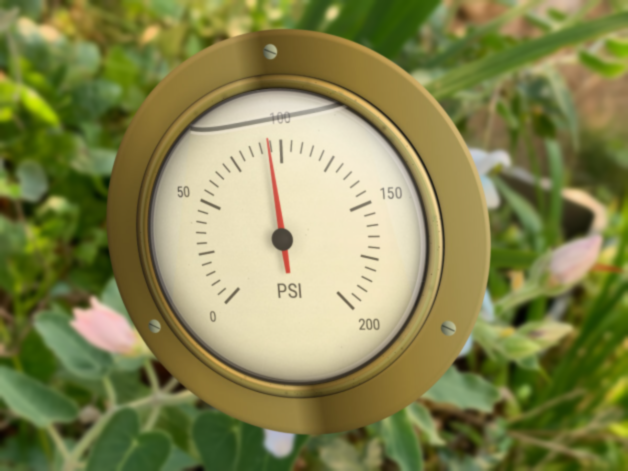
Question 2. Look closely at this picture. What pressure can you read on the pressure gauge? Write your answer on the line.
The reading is 95 psi
